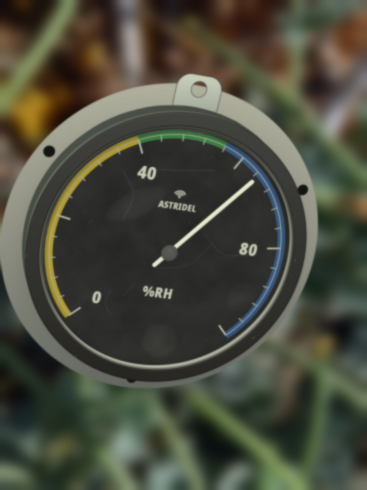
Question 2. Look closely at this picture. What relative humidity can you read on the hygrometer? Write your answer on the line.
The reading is 64 %
